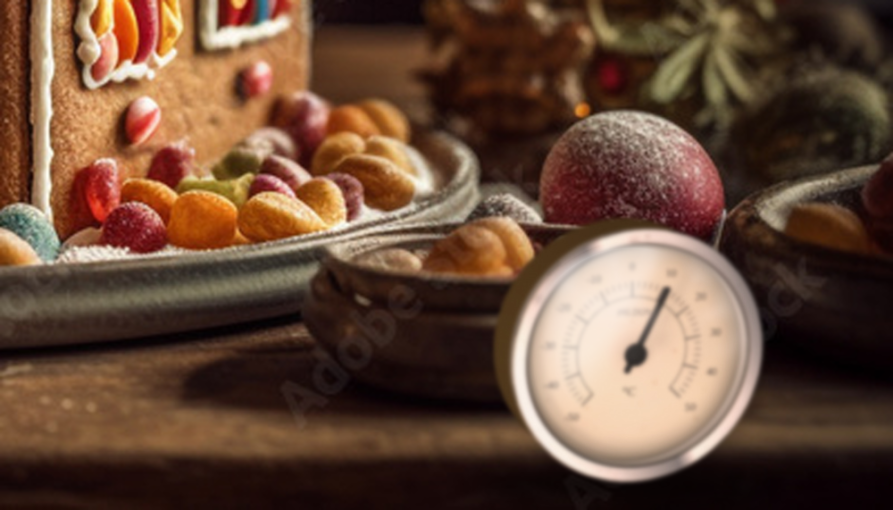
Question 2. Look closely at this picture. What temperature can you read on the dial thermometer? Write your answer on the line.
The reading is 10 °C
